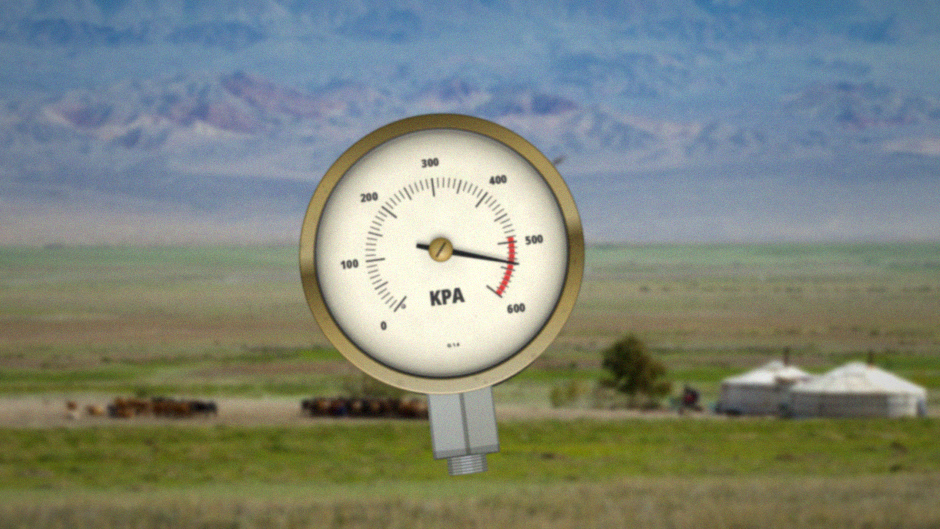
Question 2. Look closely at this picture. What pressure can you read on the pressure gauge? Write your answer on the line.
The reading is 540 kPa
